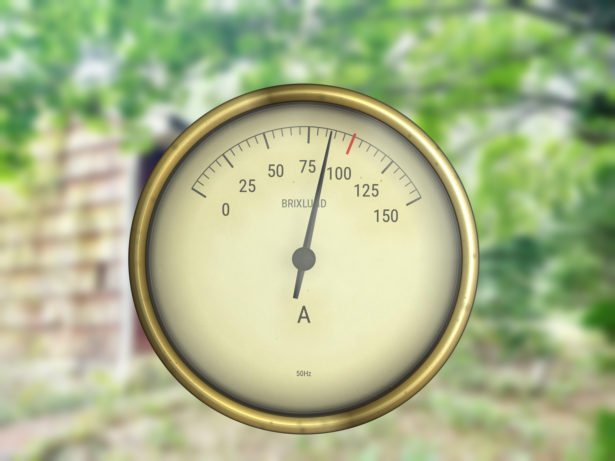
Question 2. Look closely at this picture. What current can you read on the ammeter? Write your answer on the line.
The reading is 87.5 A
